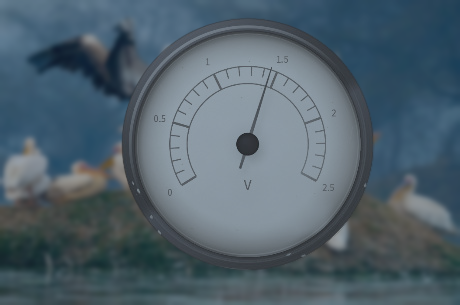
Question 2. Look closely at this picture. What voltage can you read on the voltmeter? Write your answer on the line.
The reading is 1.45 V
